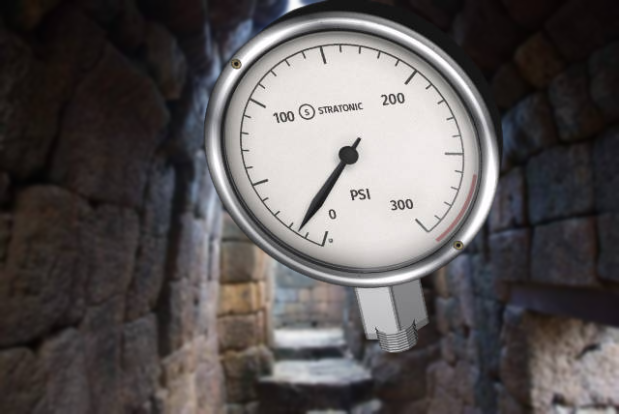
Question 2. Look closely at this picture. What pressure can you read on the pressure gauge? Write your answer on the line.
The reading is 15 psi
